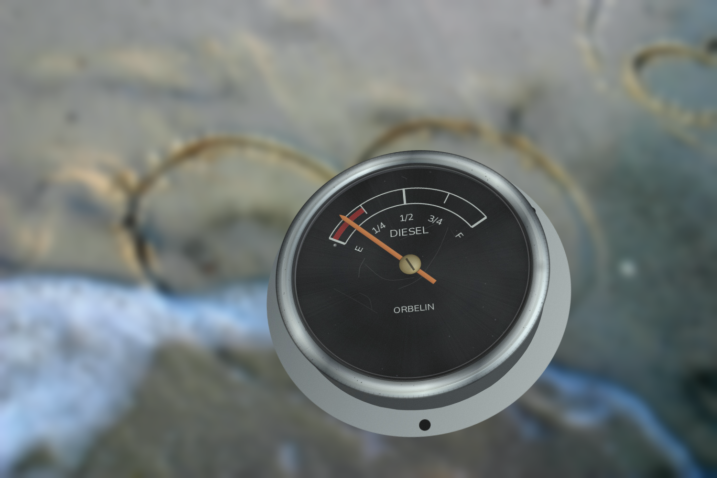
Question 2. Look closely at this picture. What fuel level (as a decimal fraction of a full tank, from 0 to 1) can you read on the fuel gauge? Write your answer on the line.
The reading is 0.125
